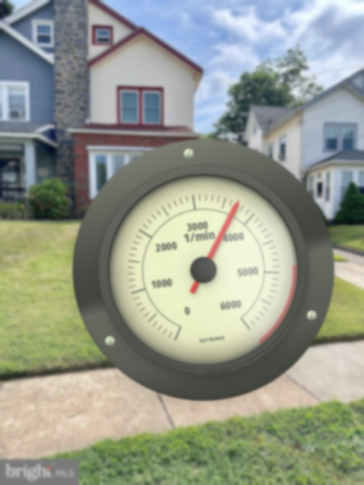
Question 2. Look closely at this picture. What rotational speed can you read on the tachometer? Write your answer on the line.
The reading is 3700 rpm
